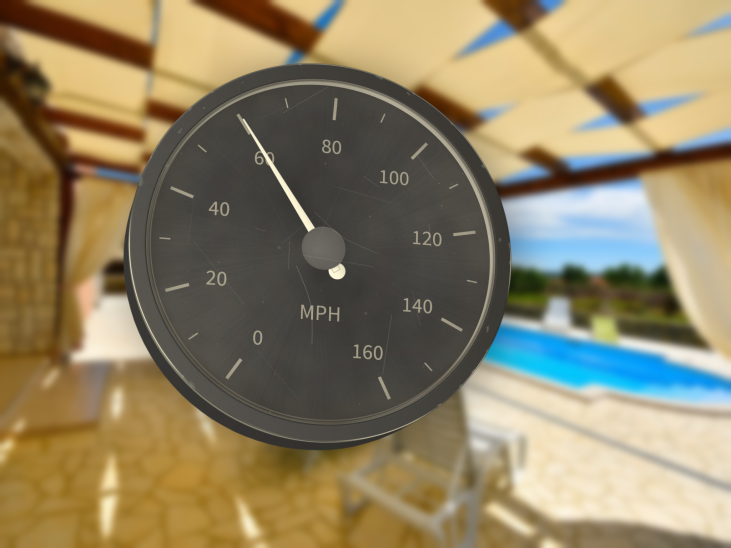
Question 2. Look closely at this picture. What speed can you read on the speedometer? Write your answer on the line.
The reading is 60 mph
